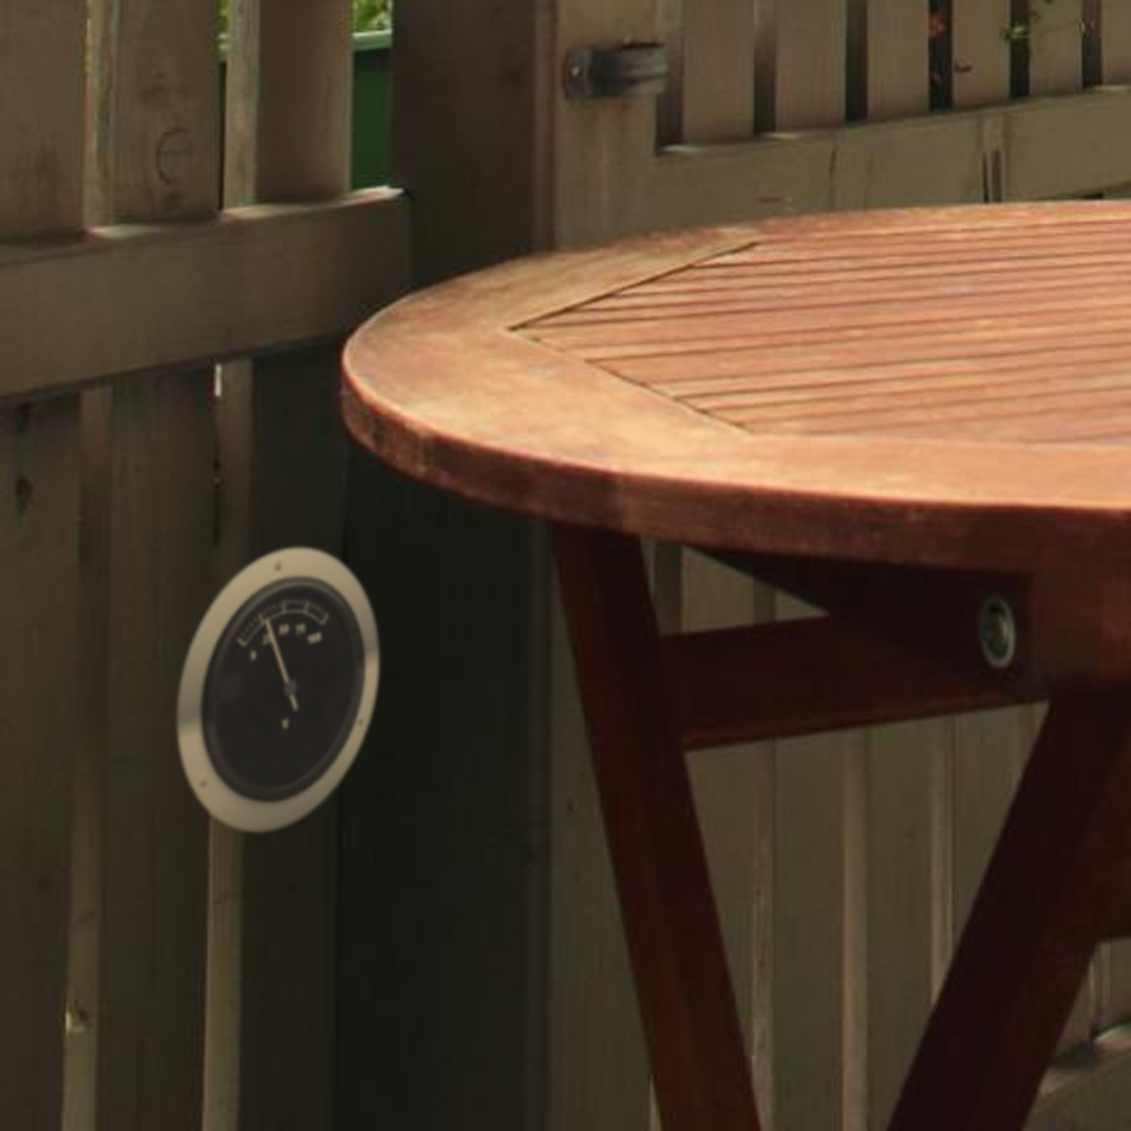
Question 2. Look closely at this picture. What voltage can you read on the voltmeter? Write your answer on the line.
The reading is 25 V
